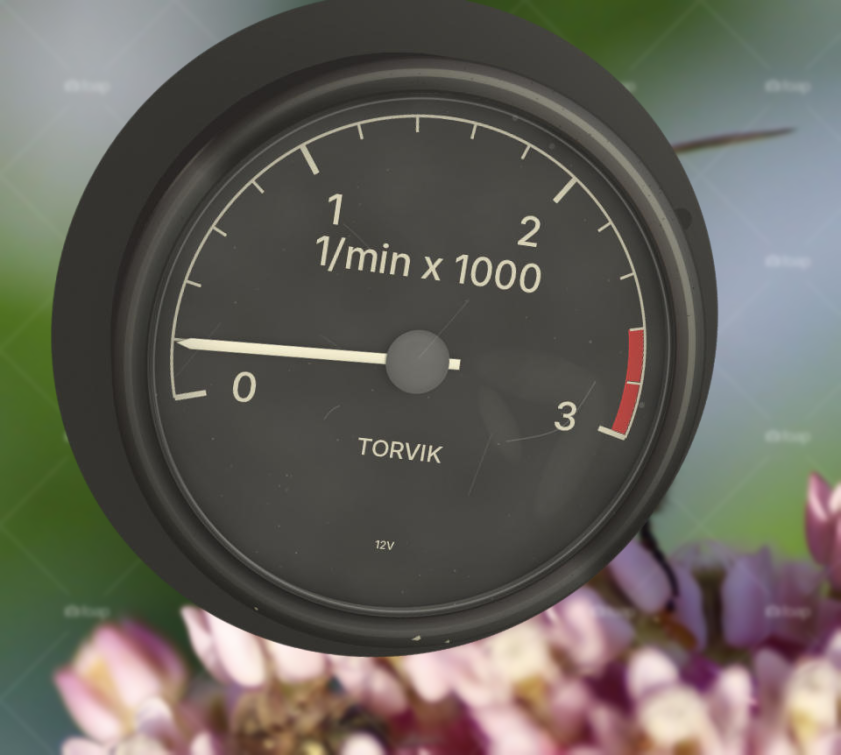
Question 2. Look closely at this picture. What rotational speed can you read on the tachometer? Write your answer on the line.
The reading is 200 rpm
